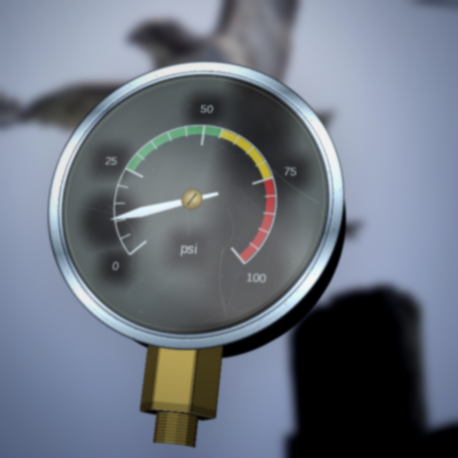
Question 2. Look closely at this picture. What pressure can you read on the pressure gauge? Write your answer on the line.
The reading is 10 psi
